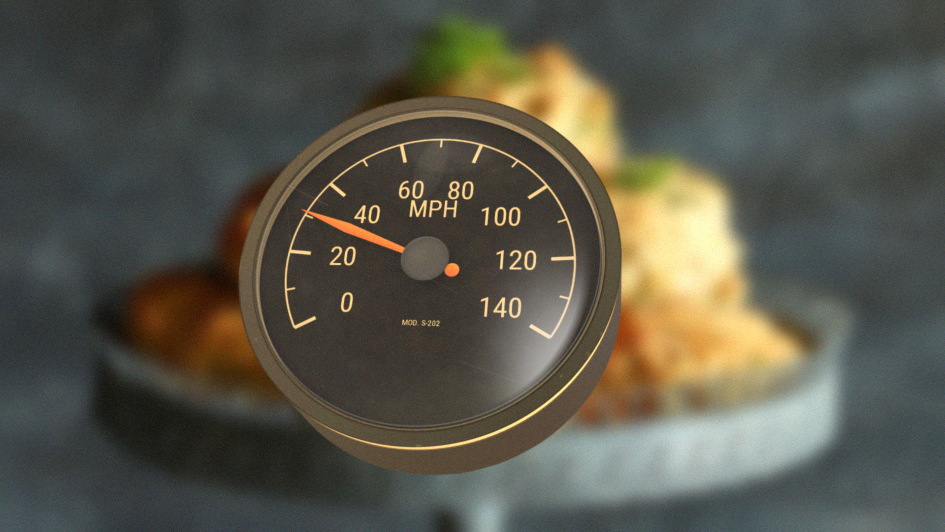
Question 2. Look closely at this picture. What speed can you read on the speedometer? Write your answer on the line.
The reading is 30 mph
